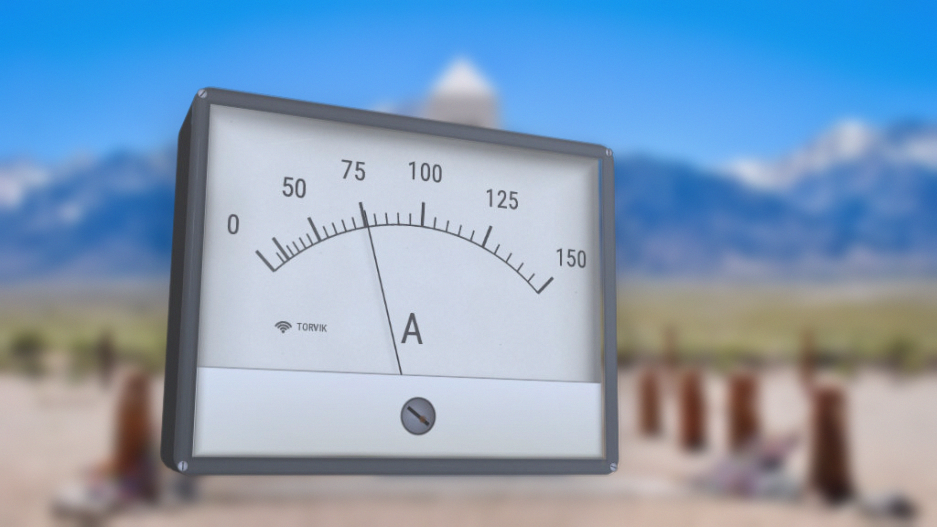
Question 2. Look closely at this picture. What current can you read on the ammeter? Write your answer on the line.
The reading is 75 A
